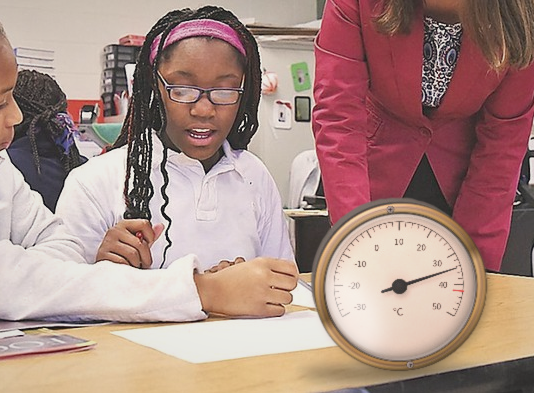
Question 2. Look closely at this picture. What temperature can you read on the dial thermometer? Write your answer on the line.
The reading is 34 °C
